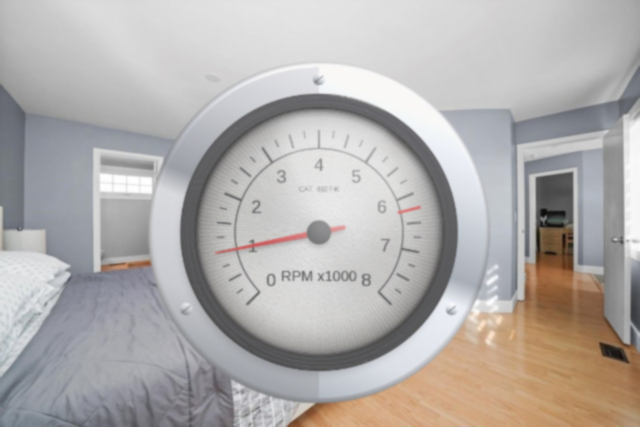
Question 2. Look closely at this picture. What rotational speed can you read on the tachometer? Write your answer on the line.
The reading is 1000 rpm
